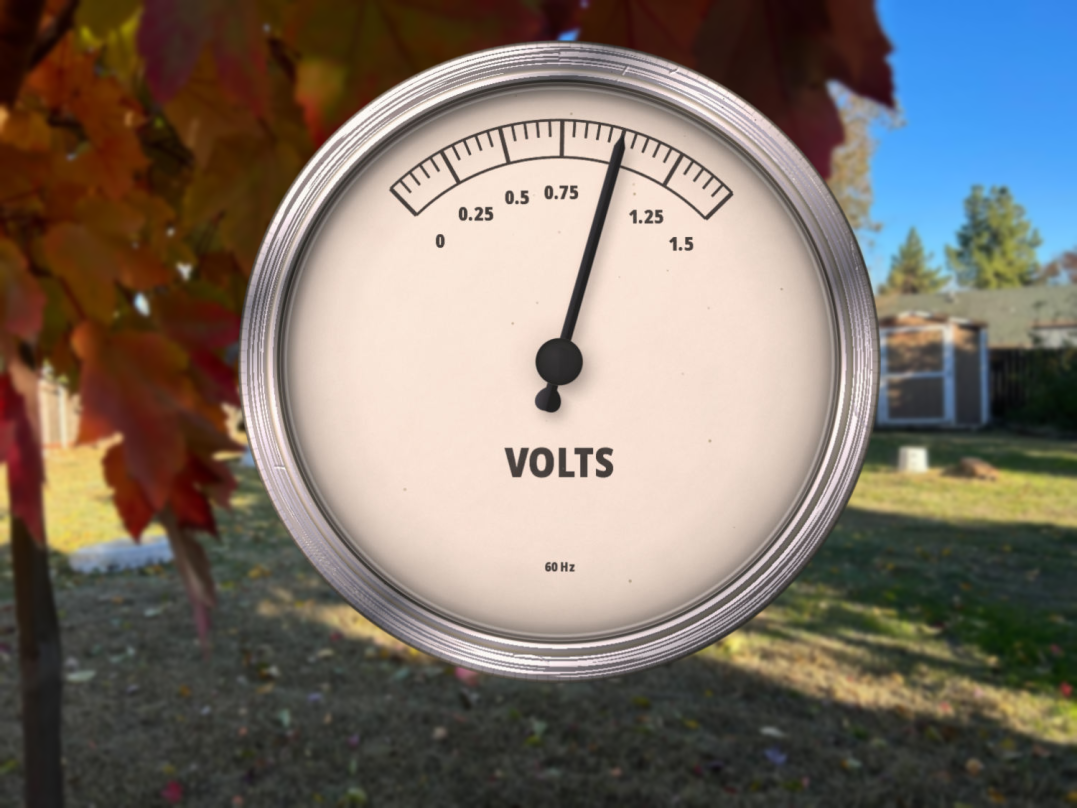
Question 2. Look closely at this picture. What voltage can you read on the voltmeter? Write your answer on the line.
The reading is 1 V
